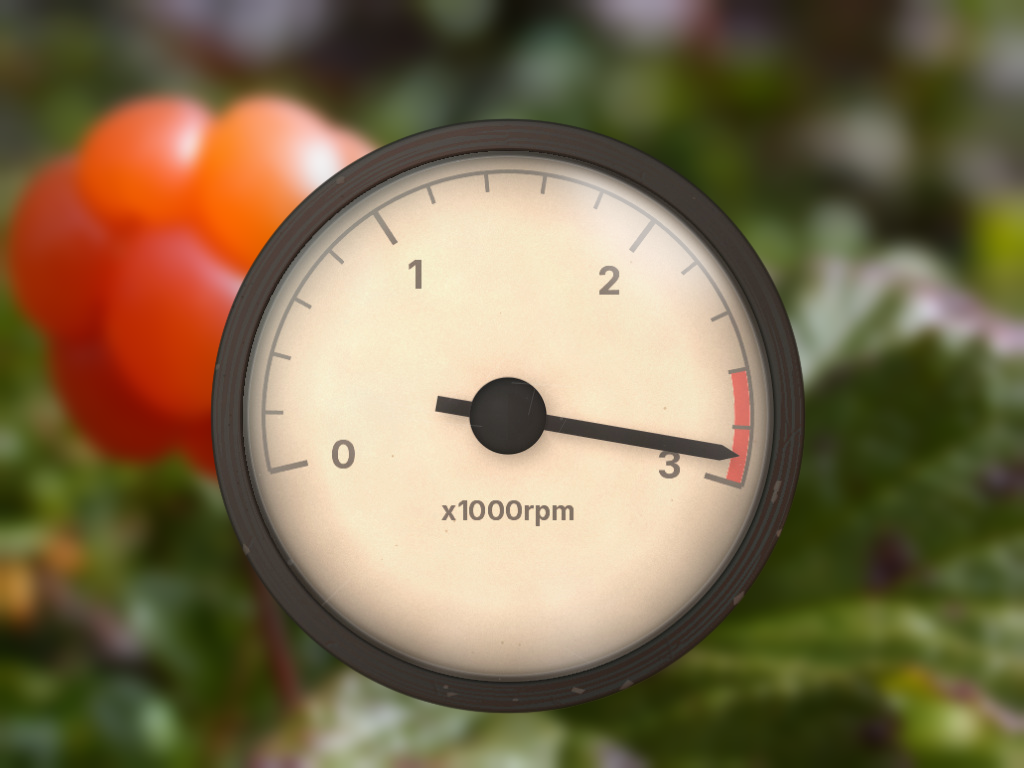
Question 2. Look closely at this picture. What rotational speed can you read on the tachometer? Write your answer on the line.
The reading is 2900 rpm
